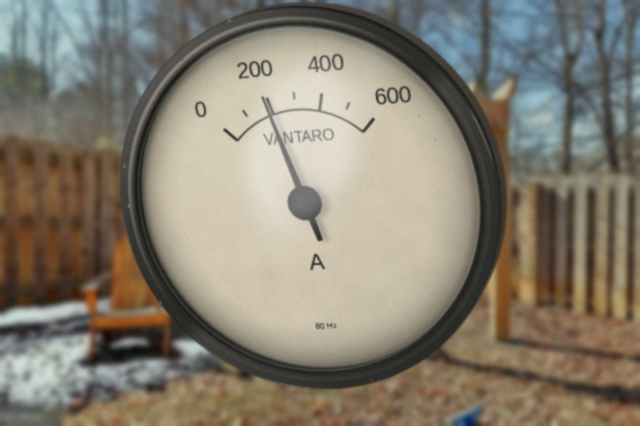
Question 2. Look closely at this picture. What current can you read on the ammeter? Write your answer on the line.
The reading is 200 A
